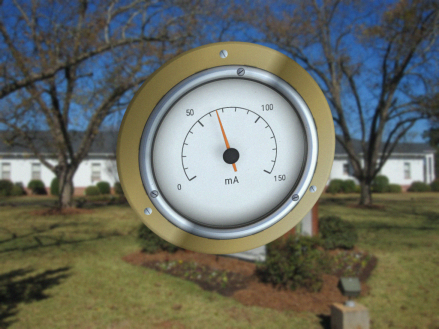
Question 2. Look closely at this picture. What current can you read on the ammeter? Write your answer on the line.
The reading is 65 mA
